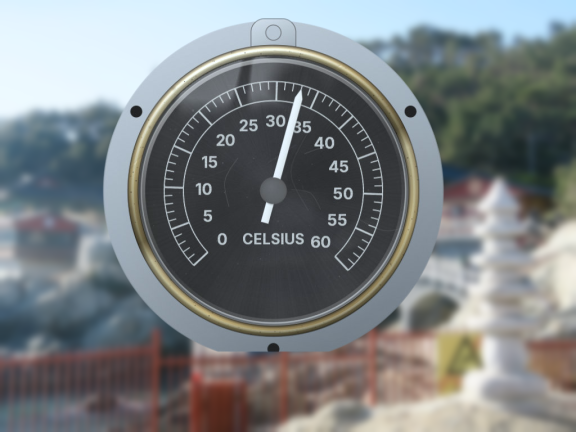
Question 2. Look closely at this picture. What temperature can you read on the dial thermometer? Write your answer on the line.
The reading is 33 °C
